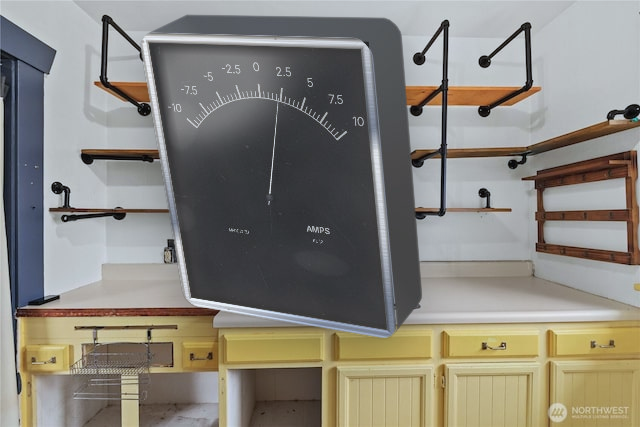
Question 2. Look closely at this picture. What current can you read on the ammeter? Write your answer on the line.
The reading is 2.5 A
